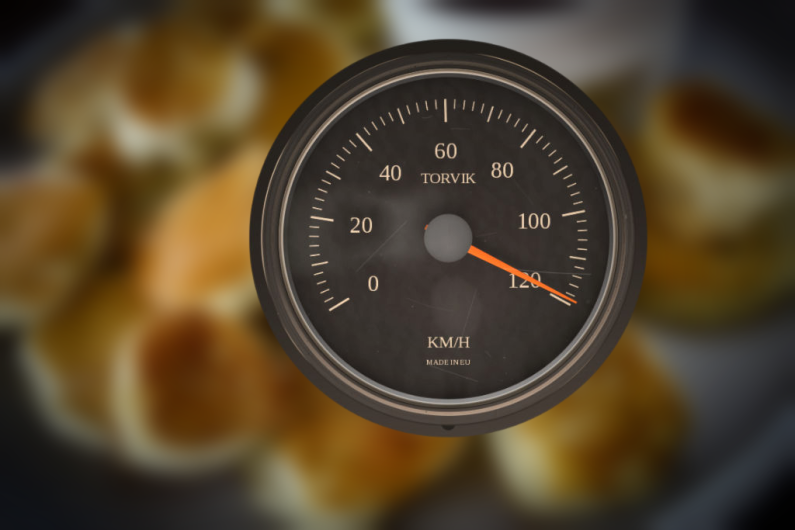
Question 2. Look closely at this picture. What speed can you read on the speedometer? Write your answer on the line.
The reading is 119 km/h
